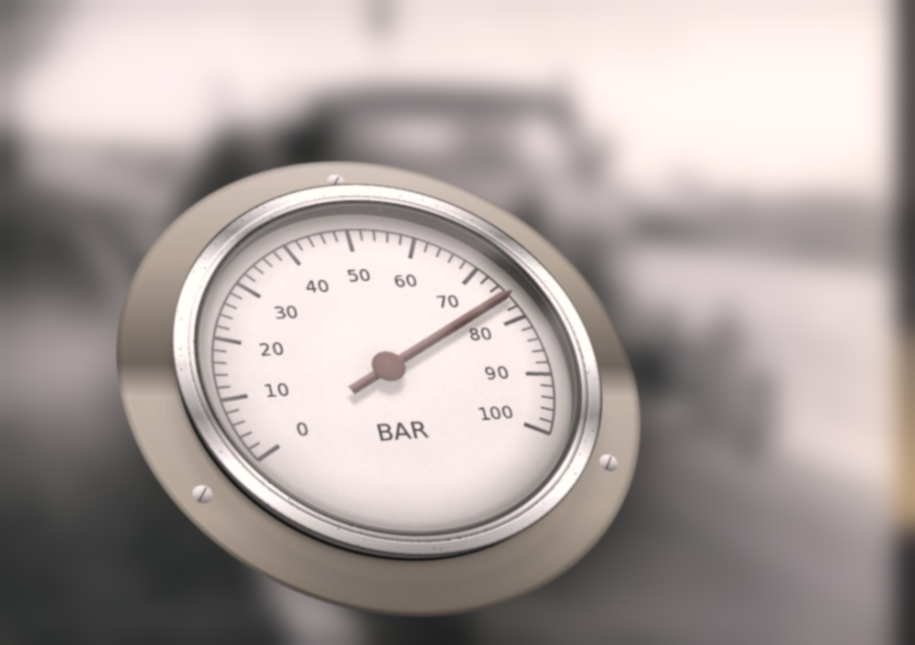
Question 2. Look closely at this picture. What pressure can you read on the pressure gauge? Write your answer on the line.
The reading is 76 bar
